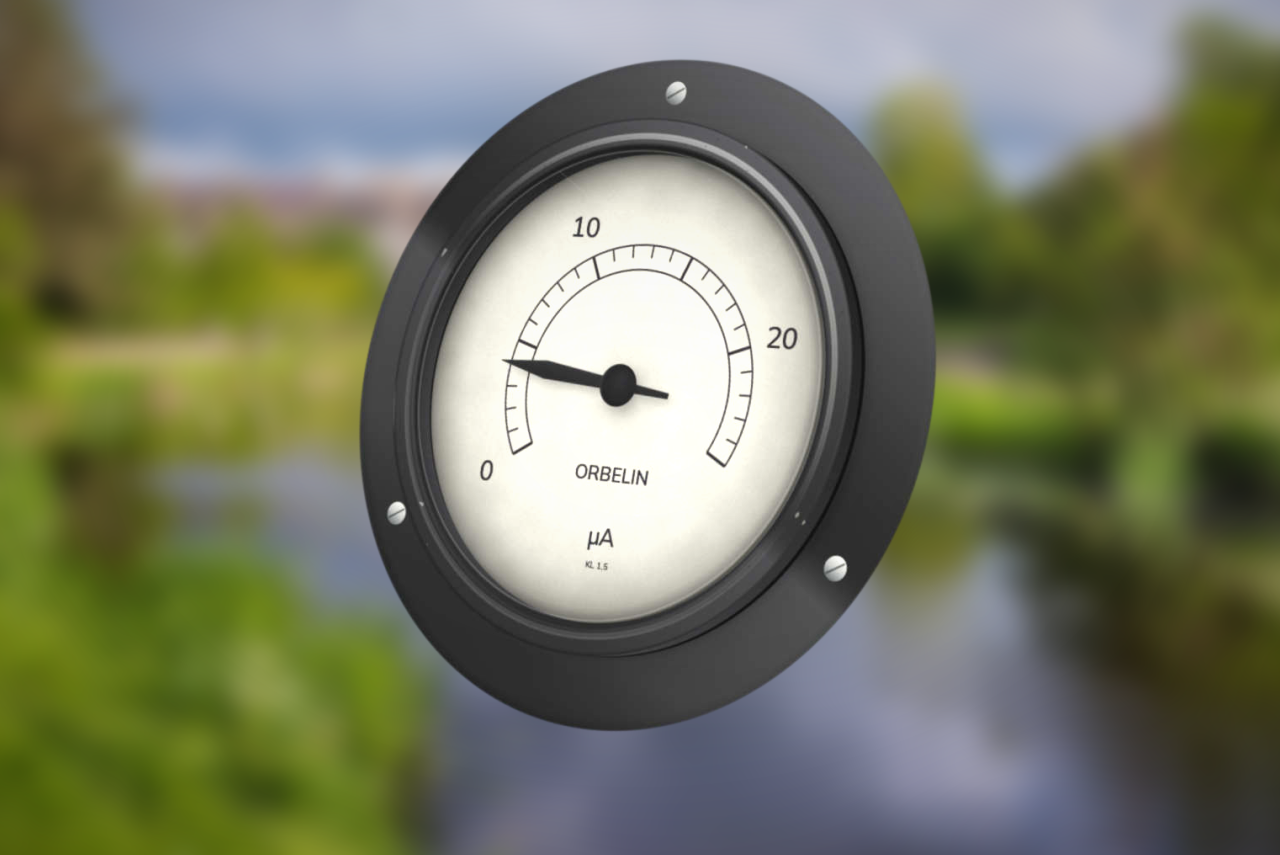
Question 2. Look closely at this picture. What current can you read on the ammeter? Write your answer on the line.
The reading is 4 µA
